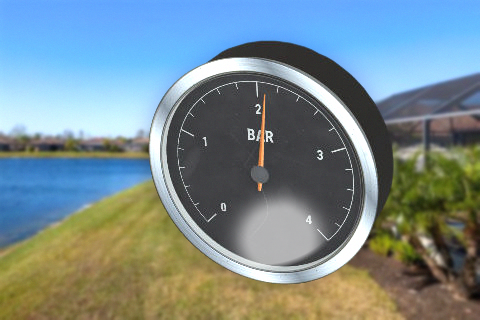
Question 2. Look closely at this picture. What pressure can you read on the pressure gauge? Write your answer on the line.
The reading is 2.1 bar
